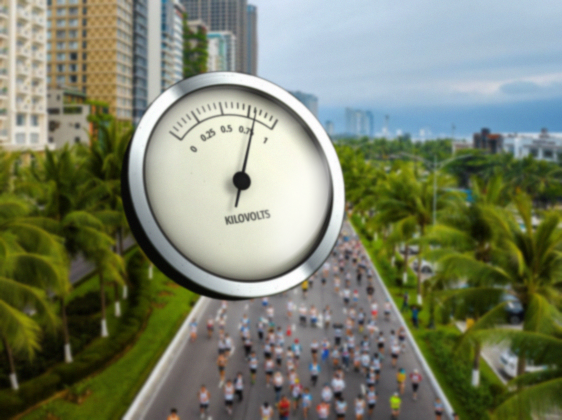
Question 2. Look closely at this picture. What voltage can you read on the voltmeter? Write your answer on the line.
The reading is 0.8 kV
